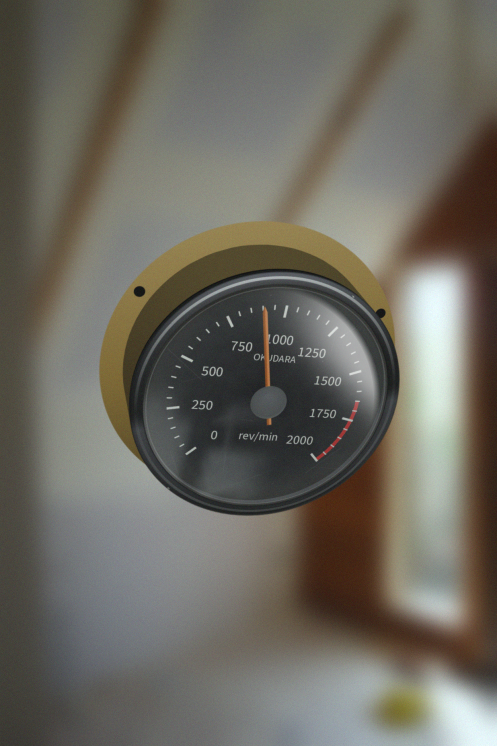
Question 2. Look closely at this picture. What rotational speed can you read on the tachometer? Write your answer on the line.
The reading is 900 rpm
